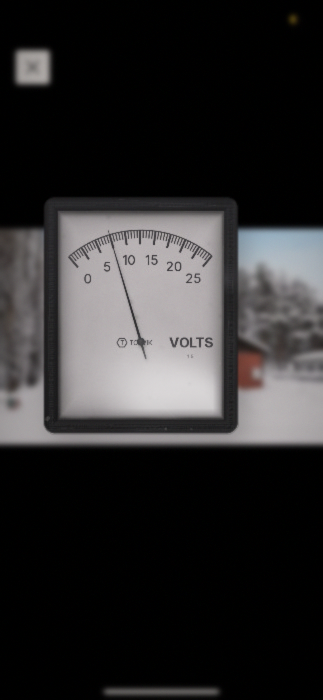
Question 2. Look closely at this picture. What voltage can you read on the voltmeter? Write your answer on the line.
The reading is 7.5 V
